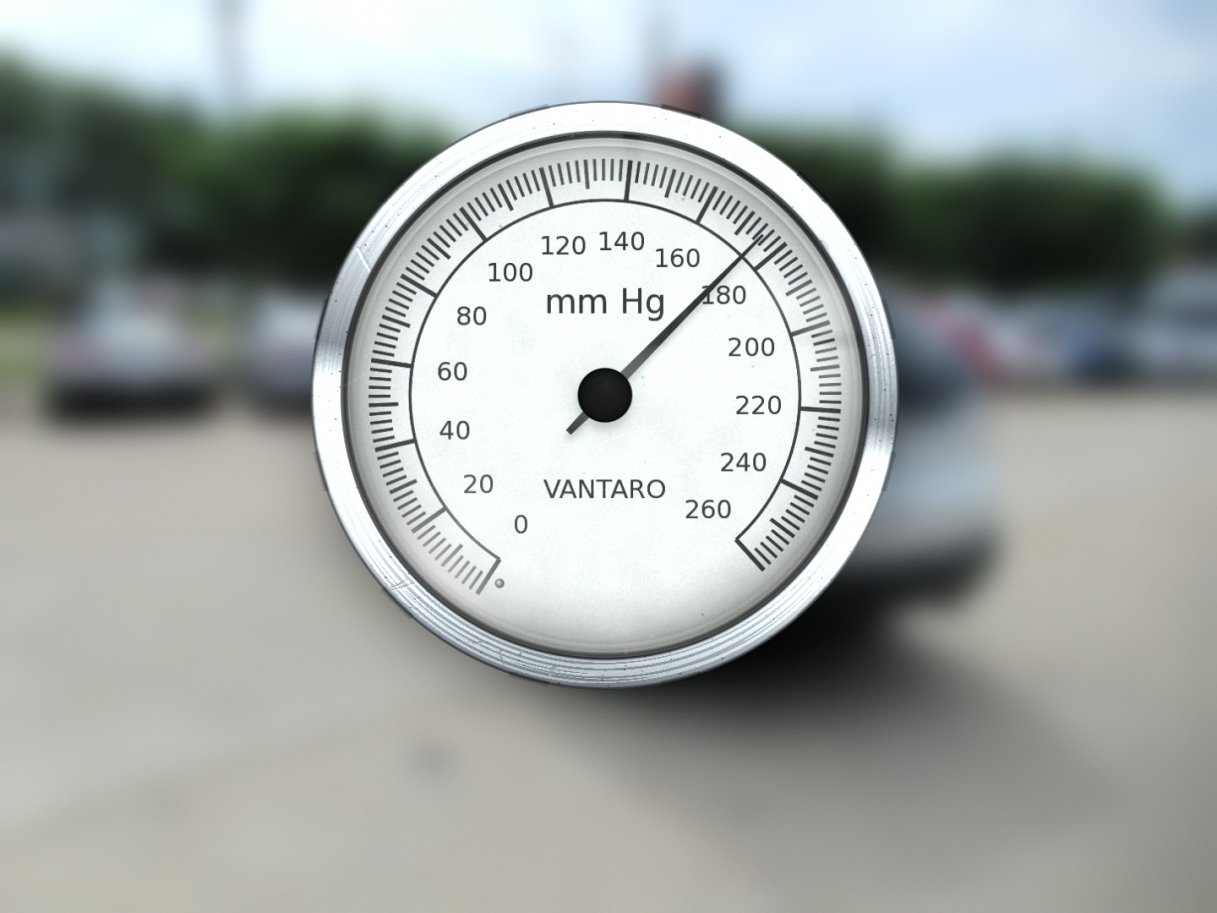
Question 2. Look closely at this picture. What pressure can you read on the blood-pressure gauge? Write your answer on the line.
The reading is 175 mmHg
